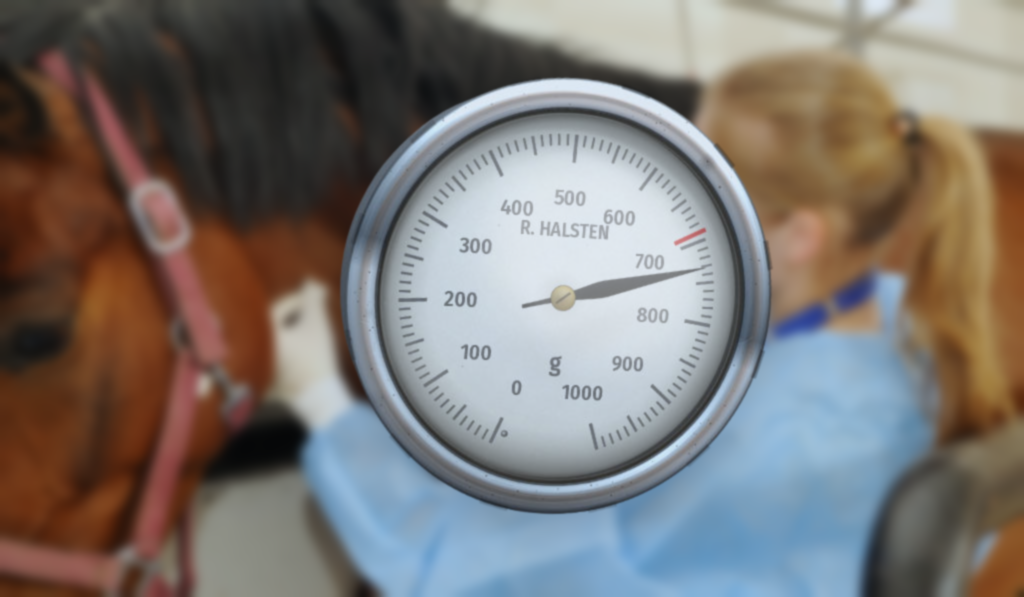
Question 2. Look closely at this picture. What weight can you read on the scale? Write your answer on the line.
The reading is 730 g
